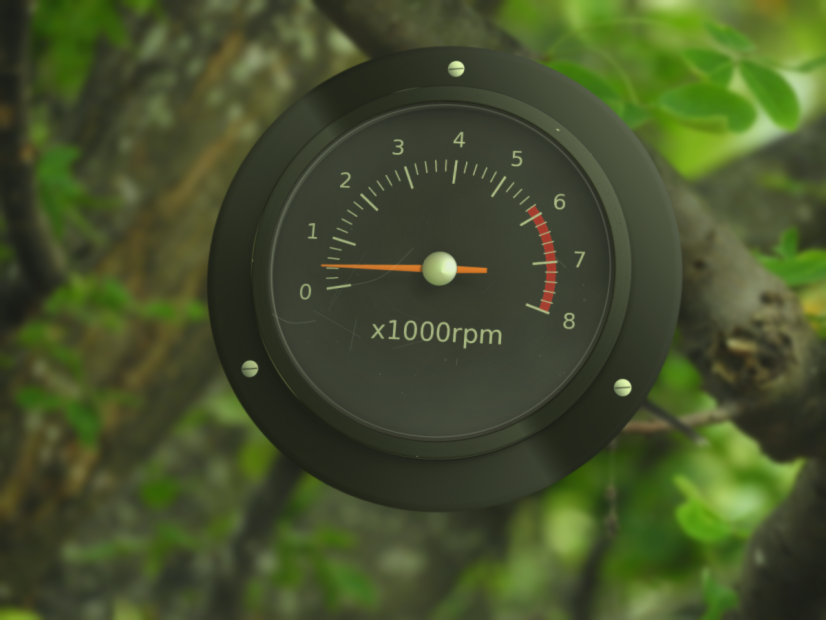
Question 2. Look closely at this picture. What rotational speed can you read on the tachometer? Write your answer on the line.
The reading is 400 rpm
